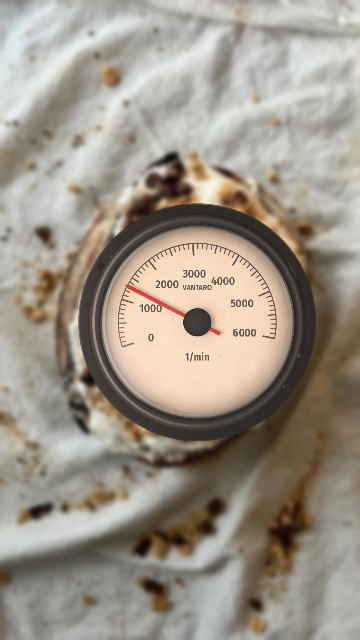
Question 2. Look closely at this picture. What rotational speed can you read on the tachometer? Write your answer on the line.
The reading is 1300 rpm
